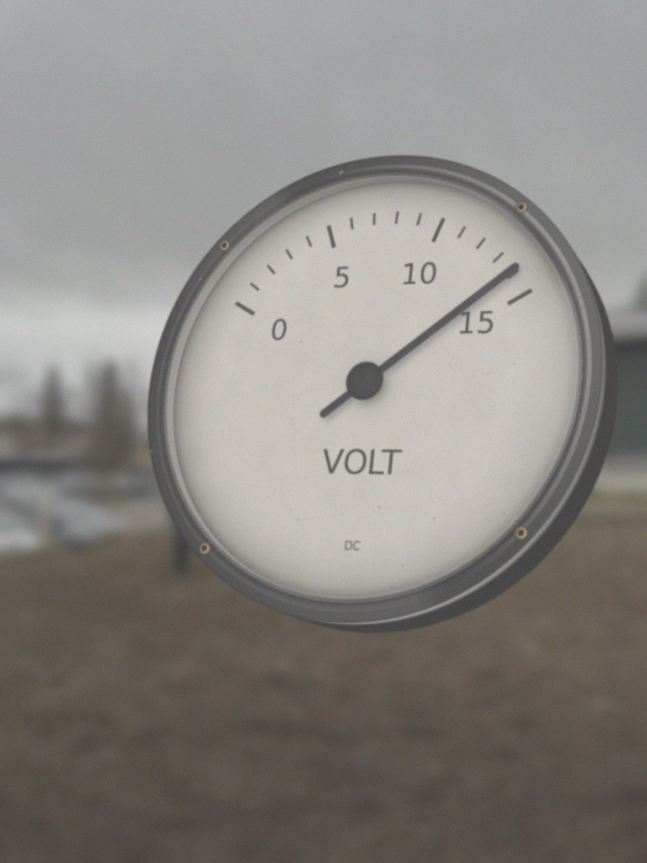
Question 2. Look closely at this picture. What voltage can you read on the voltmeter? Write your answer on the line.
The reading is 14 V
